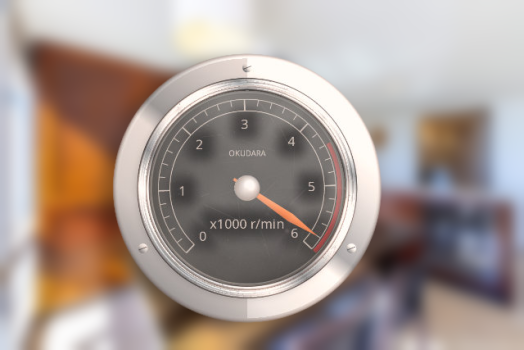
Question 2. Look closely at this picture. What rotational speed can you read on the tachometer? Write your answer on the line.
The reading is 5800 rpm
